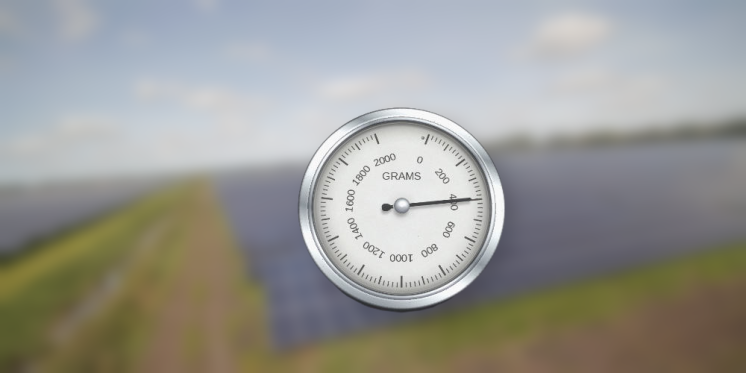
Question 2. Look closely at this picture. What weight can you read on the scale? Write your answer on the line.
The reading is 400 g
